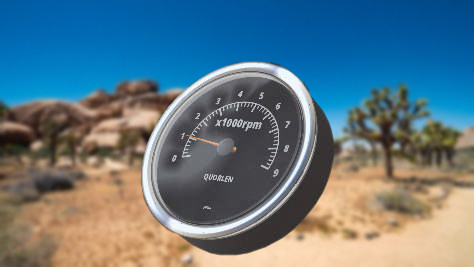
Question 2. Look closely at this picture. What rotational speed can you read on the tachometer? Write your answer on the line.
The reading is 1000 rpm
